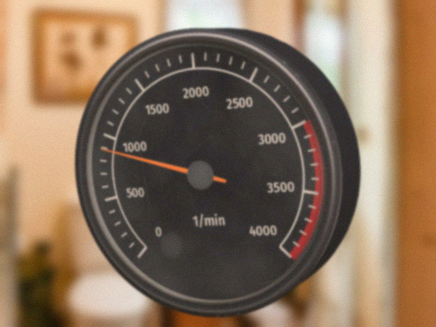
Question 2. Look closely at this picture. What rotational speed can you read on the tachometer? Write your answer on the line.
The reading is 900 rpm
